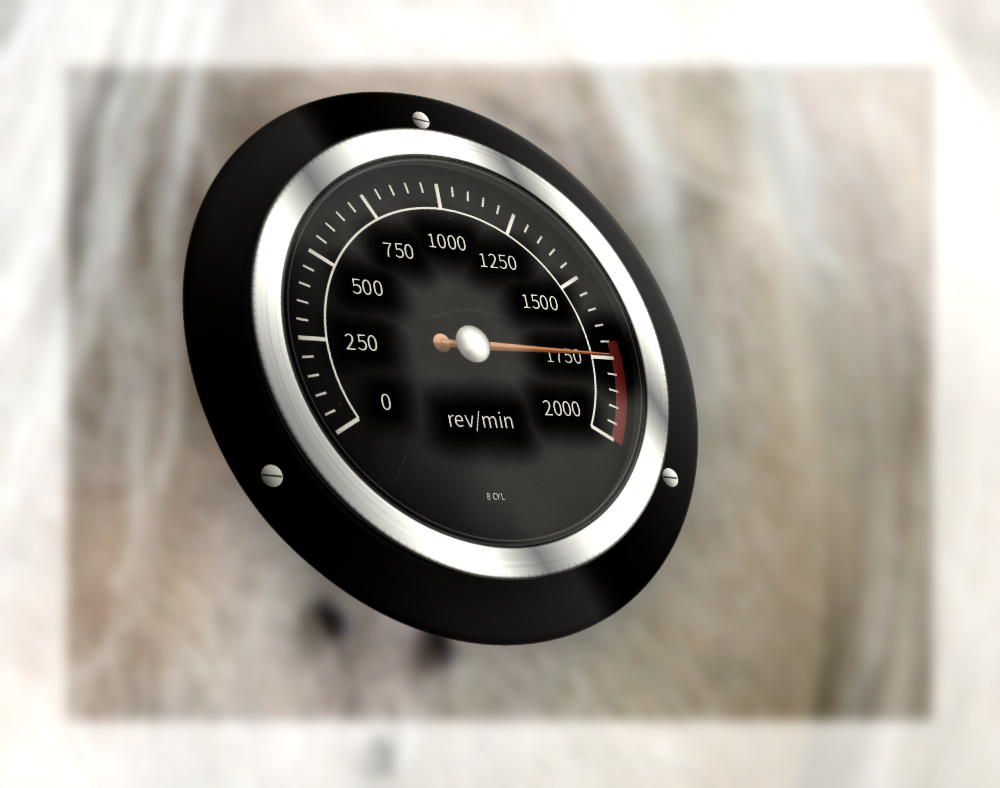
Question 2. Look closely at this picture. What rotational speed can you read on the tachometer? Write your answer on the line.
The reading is 1750 rpm
